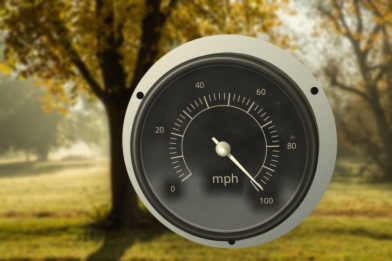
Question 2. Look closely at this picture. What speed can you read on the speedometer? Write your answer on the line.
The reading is 98 mph
